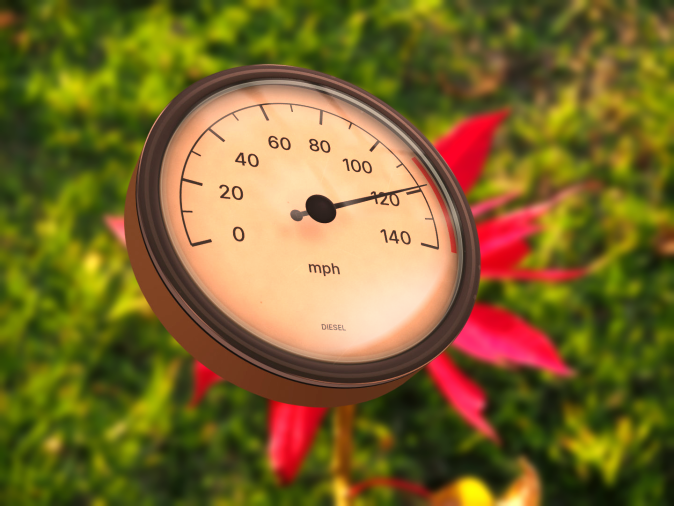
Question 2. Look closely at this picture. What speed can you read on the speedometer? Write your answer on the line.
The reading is 120 mph
